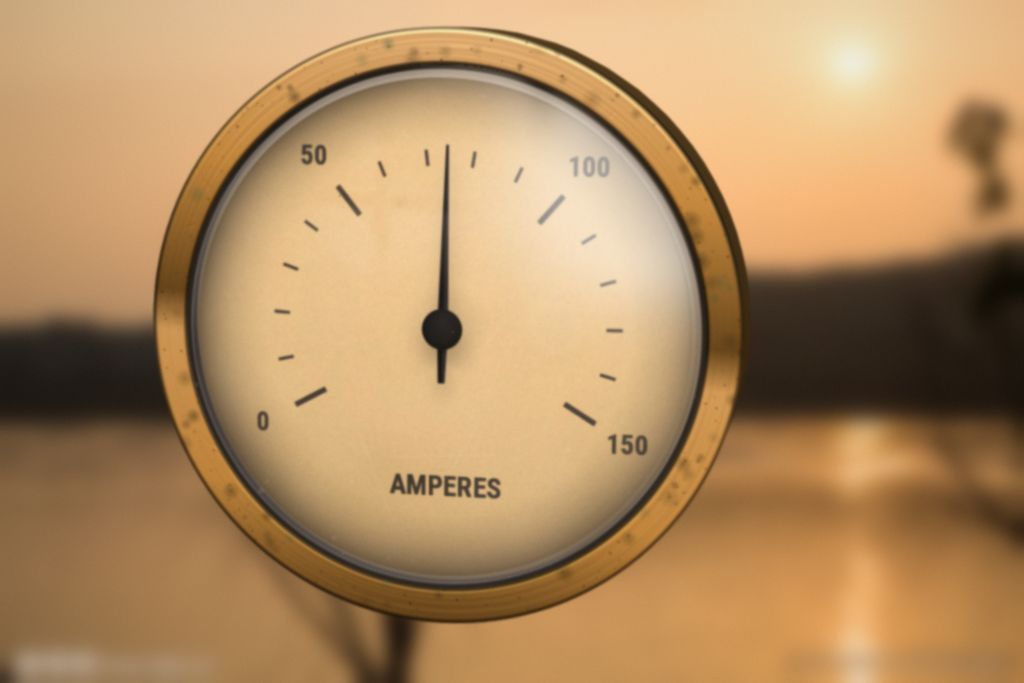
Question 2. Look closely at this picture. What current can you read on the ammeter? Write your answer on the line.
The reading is 75 A
